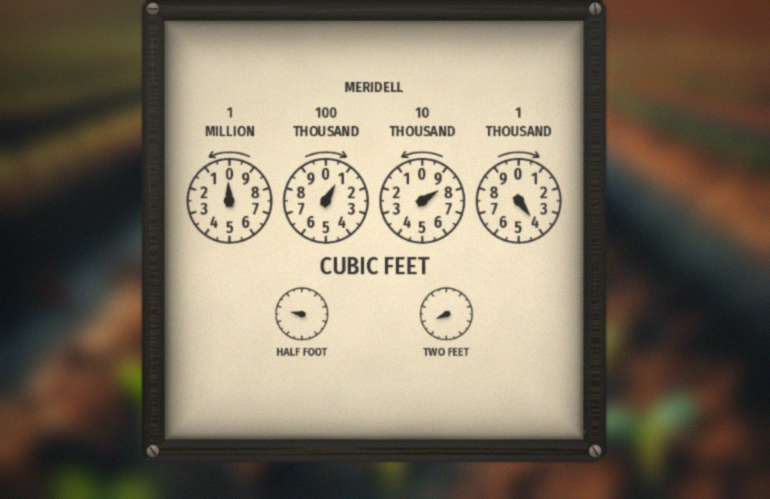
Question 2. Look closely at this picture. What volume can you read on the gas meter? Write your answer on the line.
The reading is 8400 ft³
